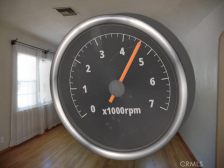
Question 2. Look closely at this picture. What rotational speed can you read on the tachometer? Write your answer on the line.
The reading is 4600 rpm
